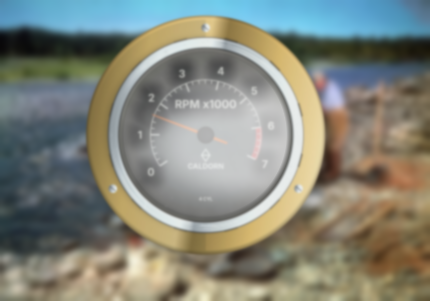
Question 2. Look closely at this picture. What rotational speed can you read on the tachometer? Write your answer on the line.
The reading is 1600 rpm
